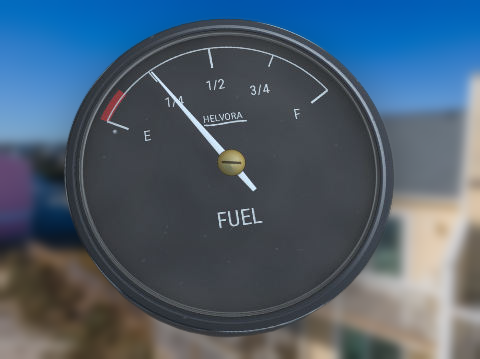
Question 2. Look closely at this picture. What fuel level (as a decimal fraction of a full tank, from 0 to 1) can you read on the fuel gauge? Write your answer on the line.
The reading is 0.25
